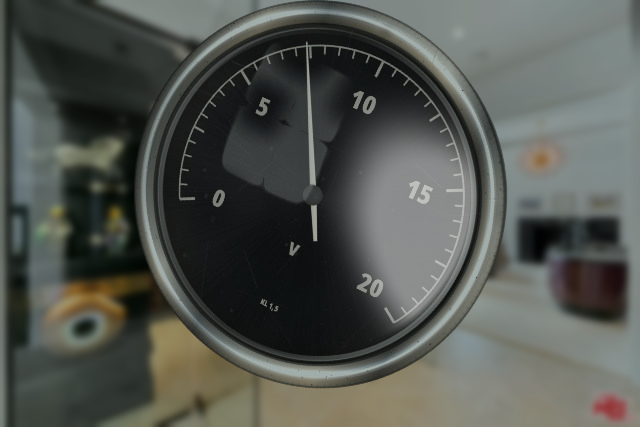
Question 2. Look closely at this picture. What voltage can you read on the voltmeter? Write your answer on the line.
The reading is 7.5 V
